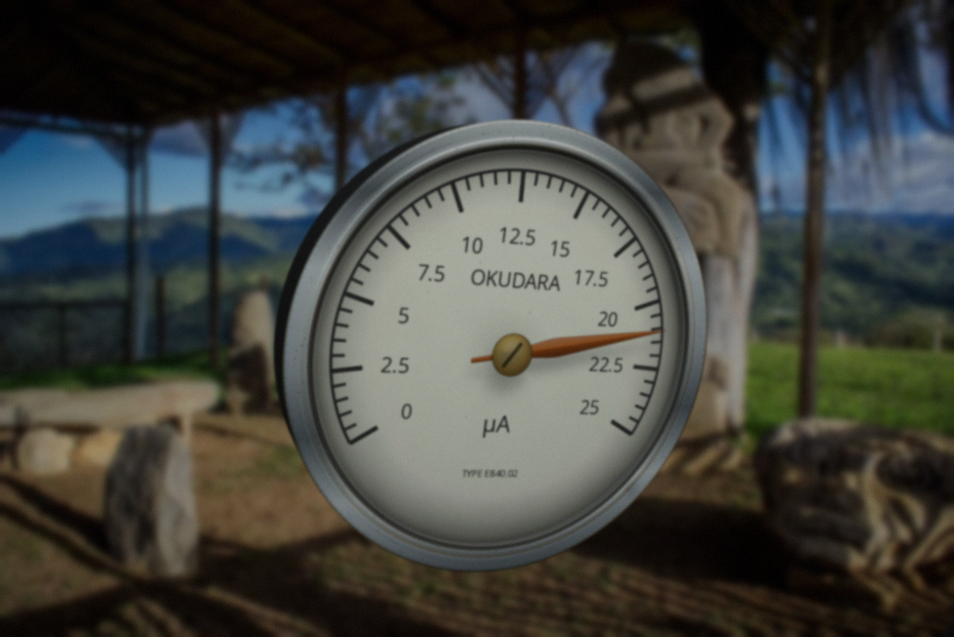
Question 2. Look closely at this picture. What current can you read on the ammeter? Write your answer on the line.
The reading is 21 µA
